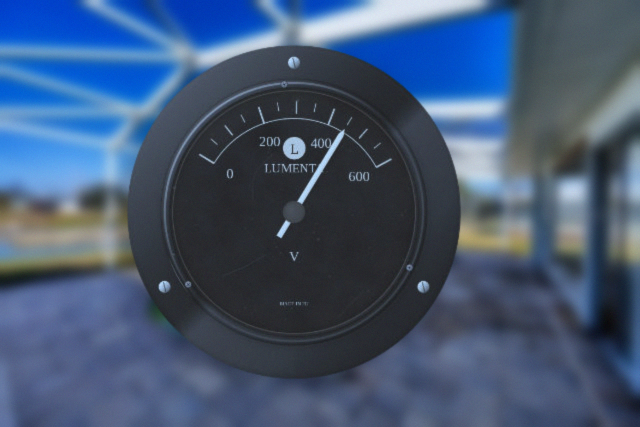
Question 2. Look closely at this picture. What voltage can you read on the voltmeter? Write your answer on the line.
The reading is 450 V
